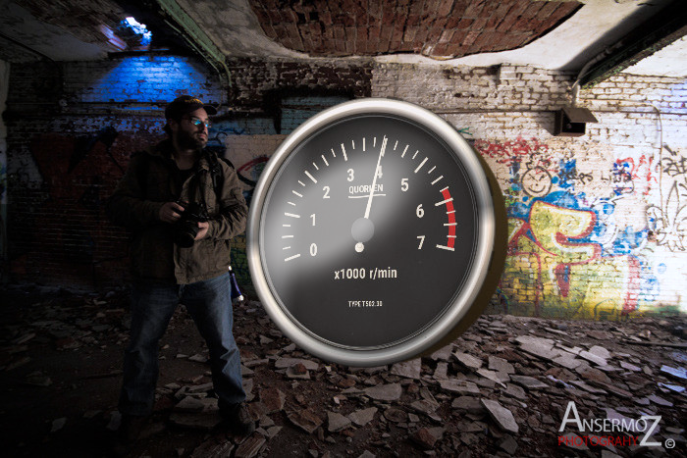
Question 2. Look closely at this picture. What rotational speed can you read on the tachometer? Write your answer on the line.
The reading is 4000 rpm
